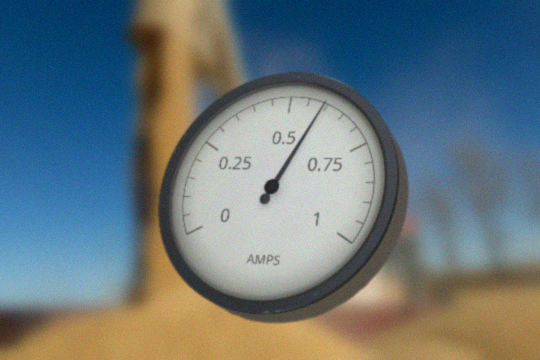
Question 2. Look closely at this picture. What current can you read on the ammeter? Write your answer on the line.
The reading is 0.6 A
